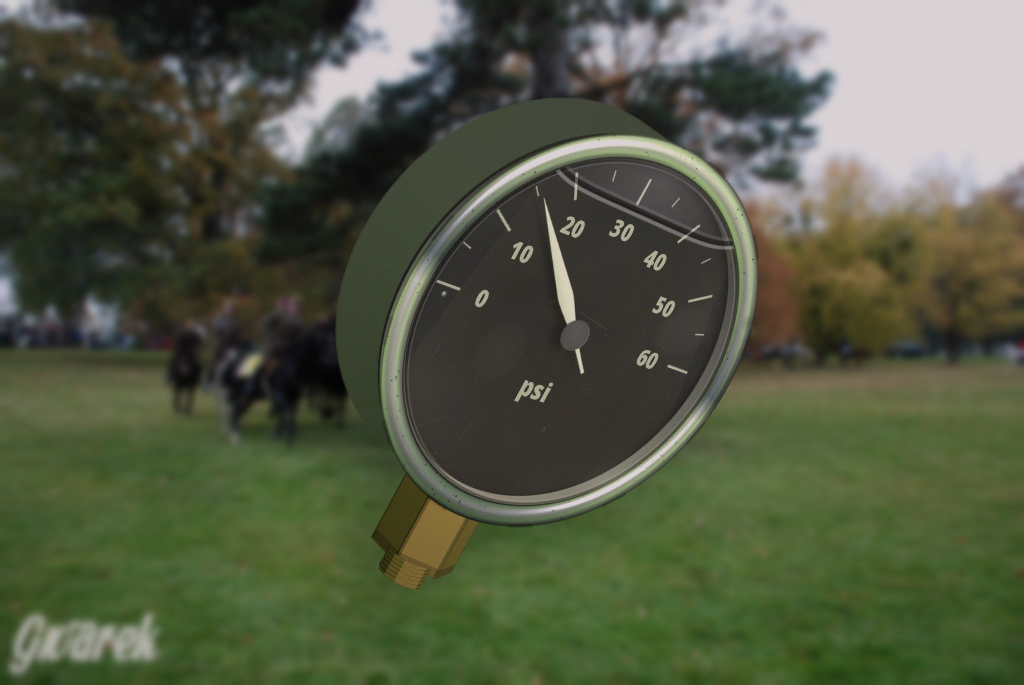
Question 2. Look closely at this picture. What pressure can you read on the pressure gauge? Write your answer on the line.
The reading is 15 psi
